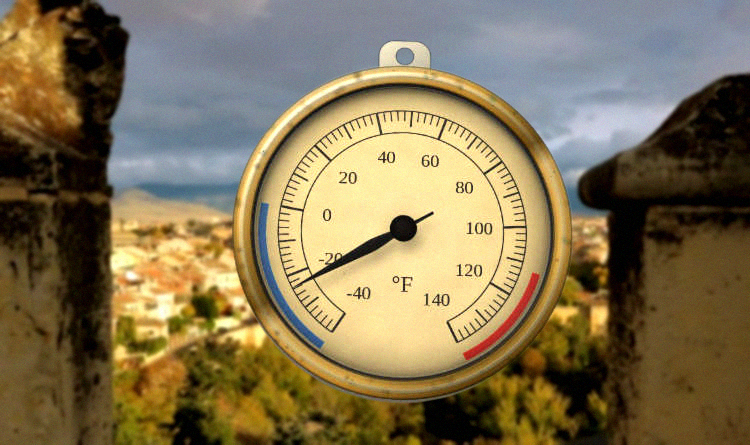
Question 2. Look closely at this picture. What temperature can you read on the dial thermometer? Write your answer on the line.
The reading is -24 °F
